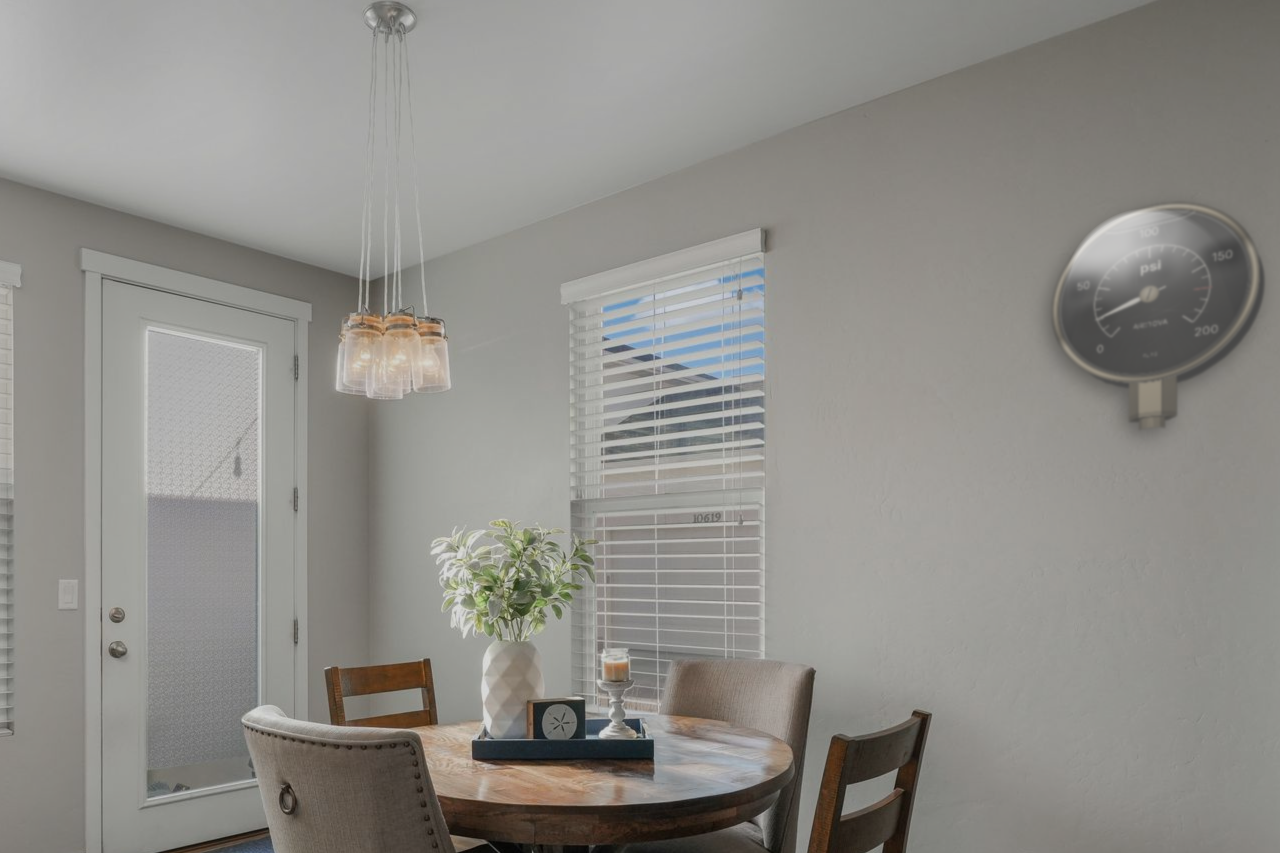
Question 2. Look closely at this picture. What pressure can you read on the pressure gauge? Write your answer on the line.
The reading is 20 psi
